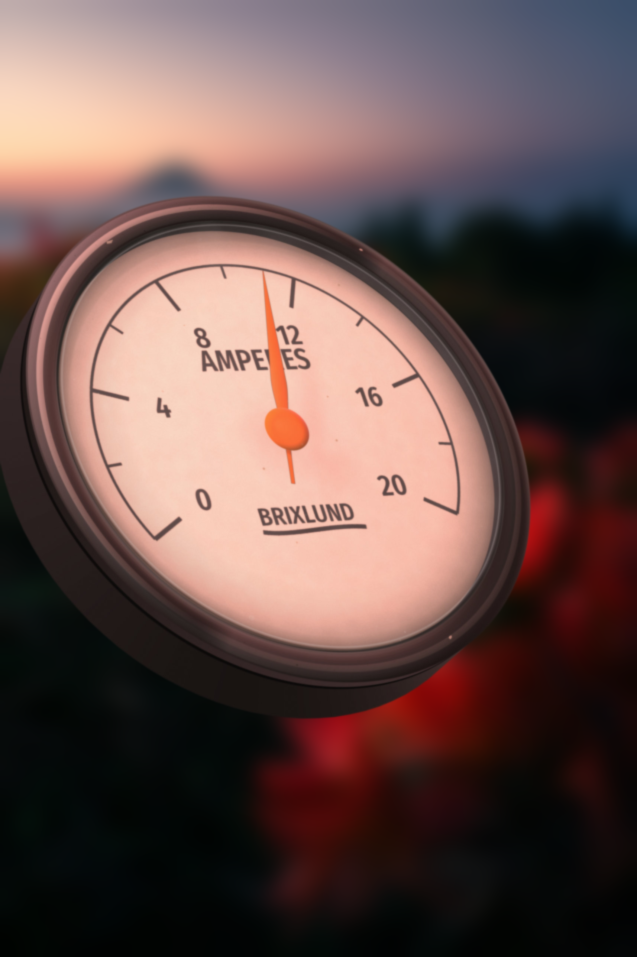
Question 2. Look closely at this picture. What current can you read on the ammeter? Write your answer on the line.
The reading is 11 A
